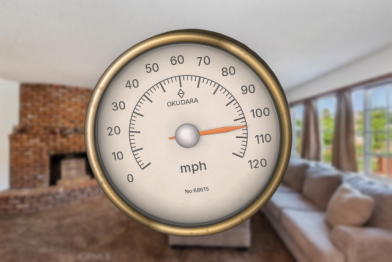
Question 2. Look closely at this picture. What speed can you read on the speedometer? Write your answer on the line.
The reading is 104 mph
